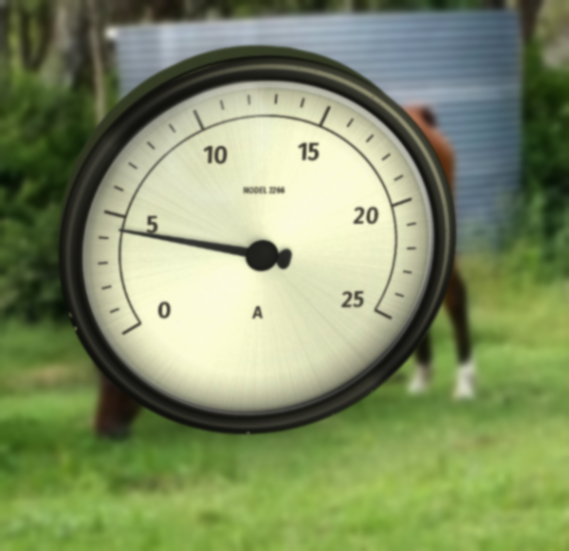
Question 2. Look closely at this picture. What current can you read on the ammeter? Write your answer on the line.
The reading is 4.5 A
